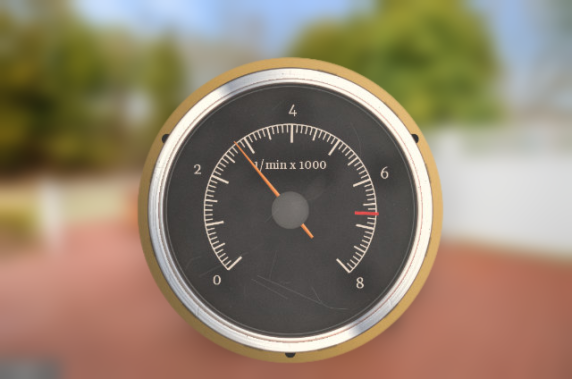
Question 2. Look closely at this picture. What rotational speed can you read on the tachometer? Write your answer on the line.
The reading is 2800 rpm
